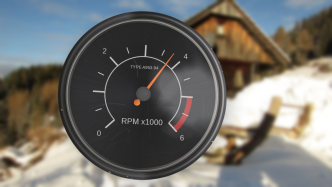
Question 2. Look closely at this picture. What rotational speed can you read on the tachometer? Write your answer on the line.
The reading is 3750 rpm
